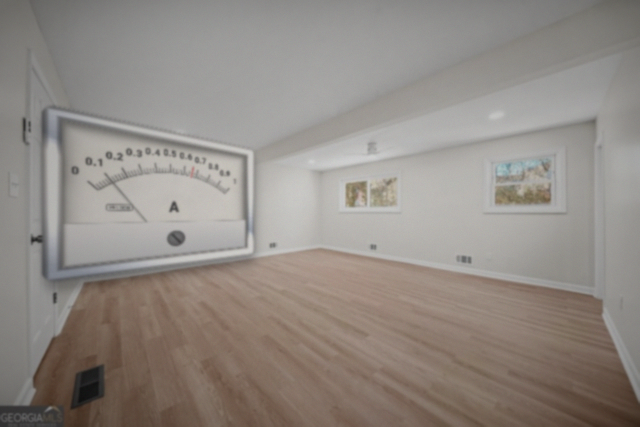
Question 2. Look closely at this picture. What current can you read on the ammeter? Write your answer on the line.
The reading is 0.1 A
